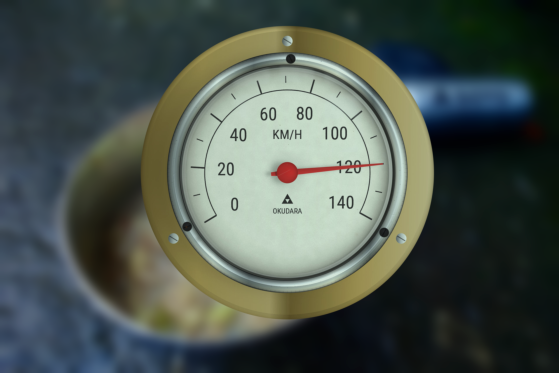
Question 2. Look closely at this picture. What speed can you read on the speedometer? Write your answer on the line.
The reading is 120 km/h
